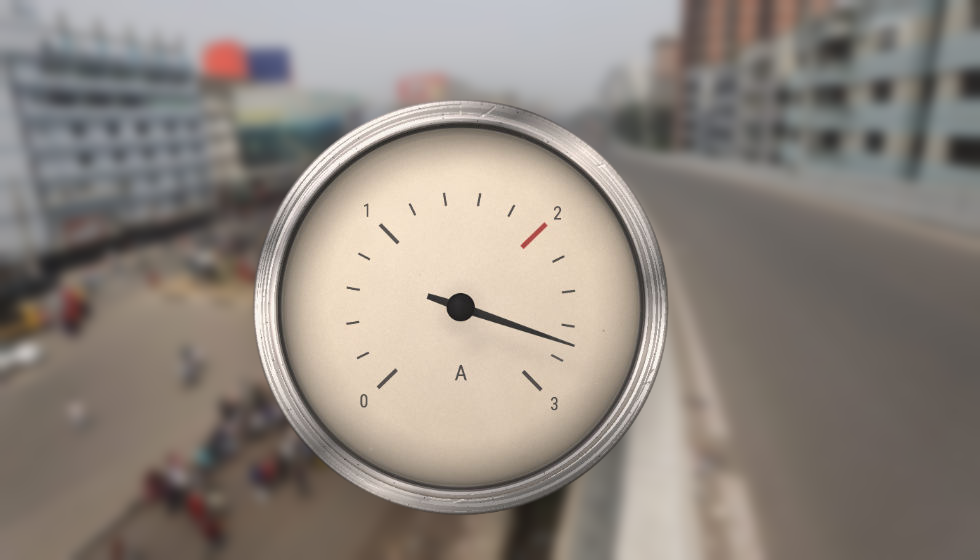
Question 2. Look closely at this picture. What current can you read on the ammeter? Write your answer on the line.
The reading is 2.7 A
